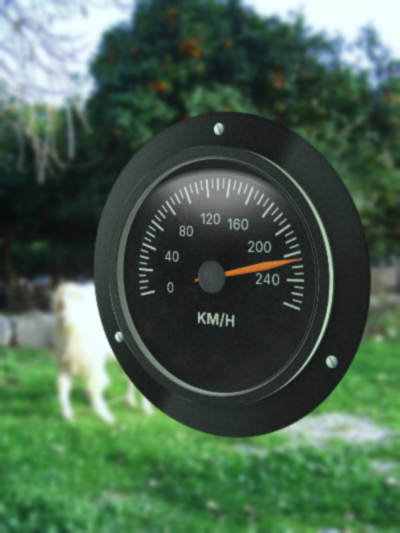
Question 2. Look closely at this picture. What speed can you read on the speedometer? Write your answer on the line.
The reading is 225 km/h
